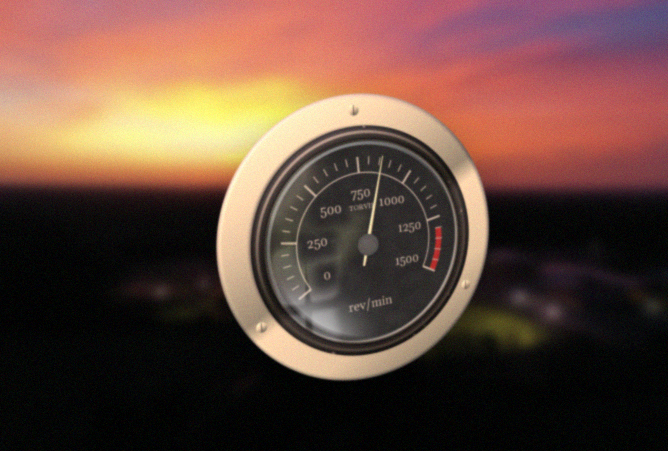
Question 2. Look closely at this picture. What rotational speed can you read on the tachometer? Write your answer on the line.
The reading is 850 rpm
